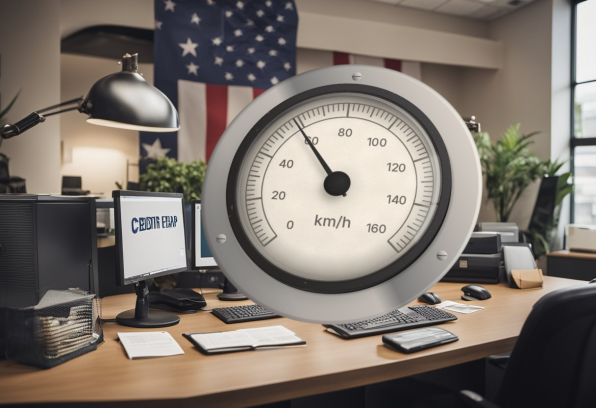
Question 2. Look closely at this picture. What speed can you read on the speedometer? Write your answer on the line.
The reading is 58 km/h
